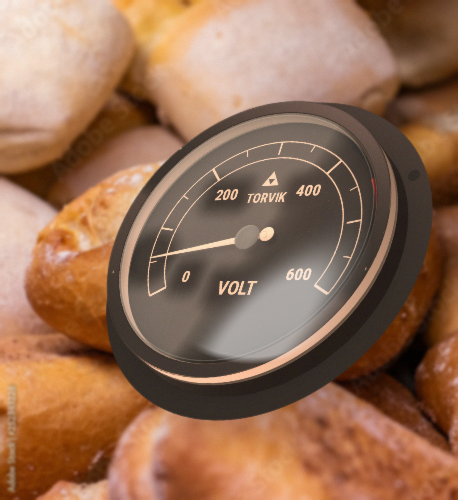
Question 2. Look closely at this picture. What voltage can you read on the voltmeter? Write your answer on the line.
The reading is 50 V
